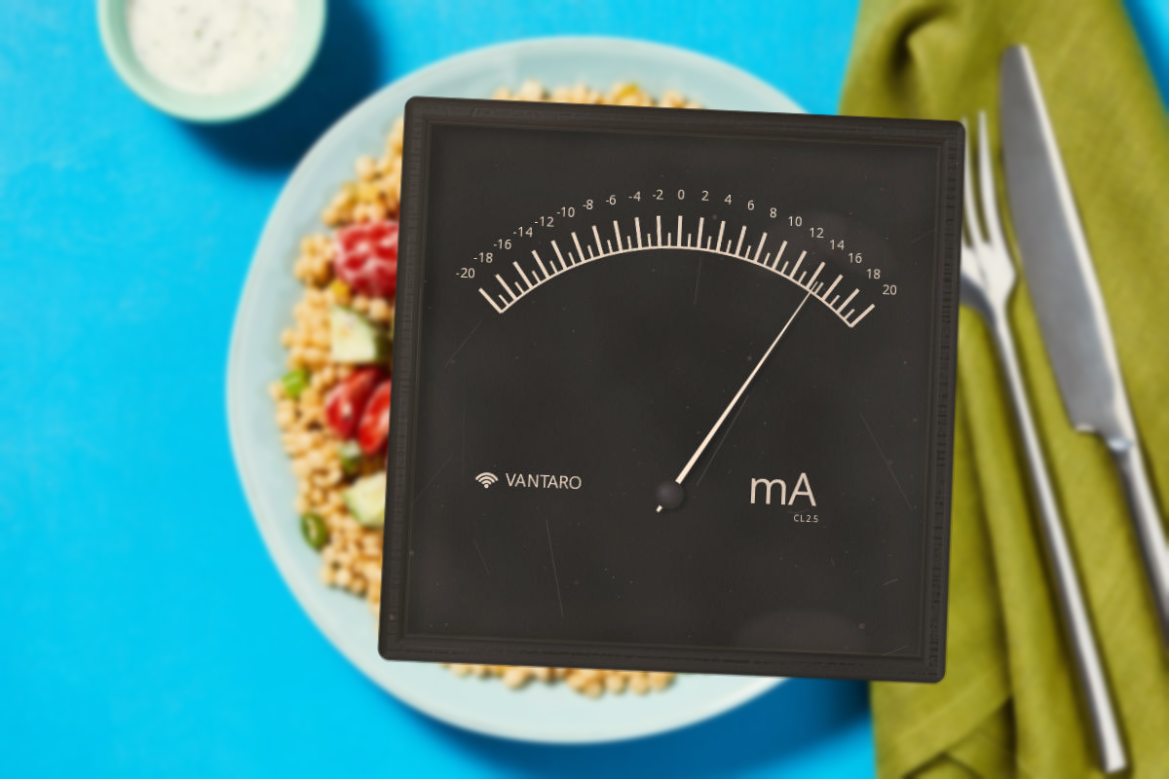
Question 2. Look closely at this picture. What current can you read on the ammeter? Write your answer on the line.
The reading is 14.5 mA
